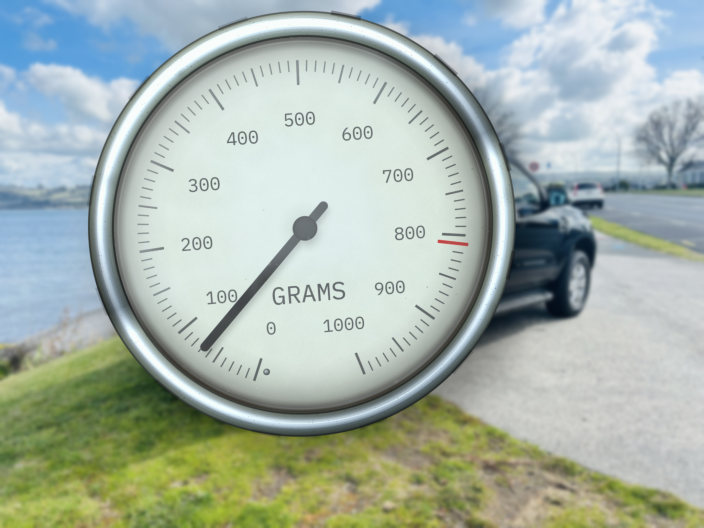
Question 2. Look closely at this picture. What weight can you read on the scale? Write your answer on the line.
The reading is 70 g
